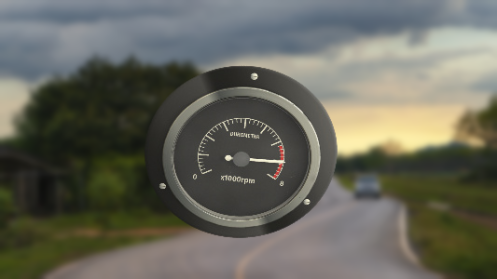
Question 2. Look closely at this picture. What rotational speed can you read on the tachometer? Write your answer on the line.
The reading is 7000 rpm
